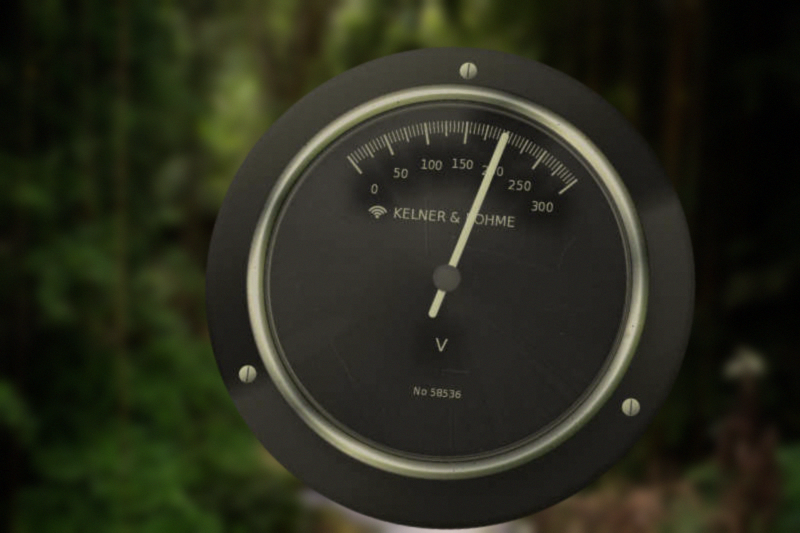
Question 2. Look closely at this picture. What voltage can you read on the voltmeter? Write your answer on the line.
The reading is 200 V
